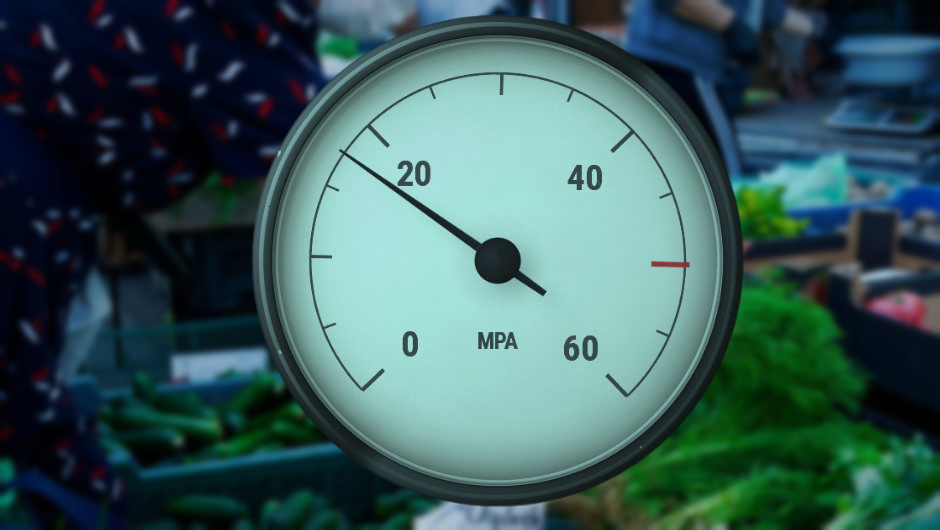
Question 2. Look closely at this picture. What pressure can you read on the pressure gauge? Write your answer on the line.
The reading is 17.5 MPa
